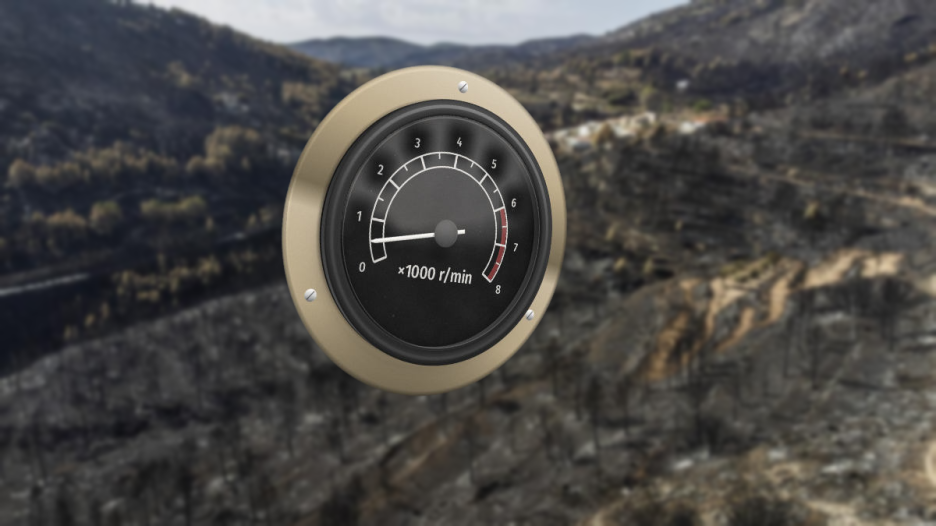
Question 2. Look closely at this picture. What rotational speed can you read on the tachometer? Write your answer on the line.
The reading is 500 rpm
